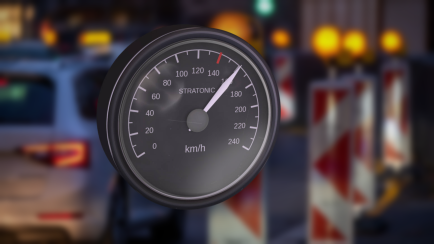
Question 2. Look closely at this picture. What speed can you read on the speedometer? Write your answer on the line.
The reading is 160 km/h
